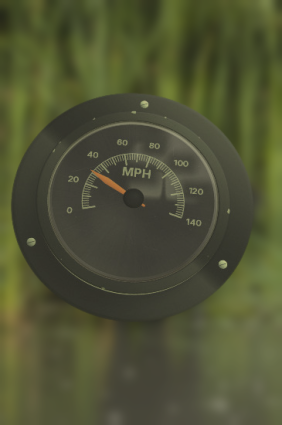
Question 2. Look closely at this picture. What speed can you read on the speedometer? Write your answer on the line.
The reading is 30 mph
